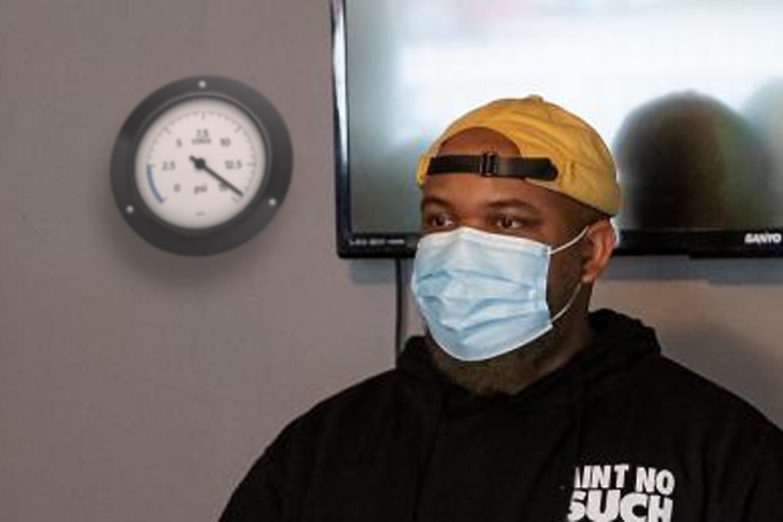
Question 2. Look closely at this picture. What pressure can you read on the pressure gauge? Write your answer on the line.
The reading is 14.5 psi
